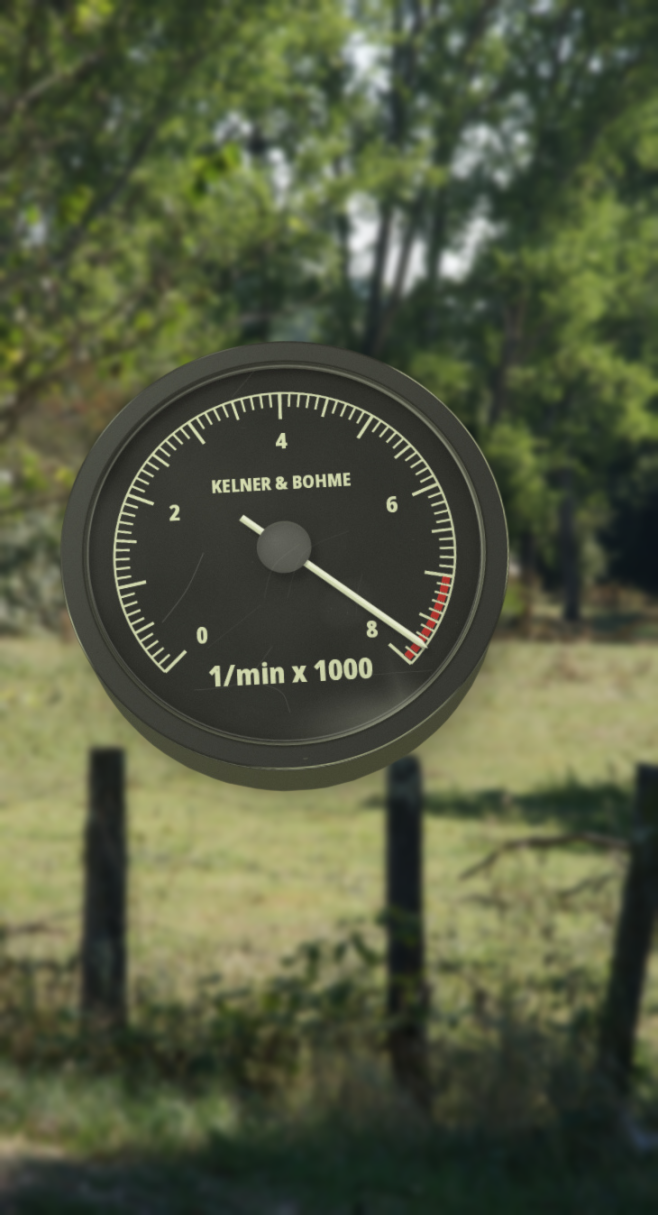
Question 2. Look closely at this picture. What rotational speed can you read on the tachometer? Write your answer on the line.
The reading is 7800 rpm
